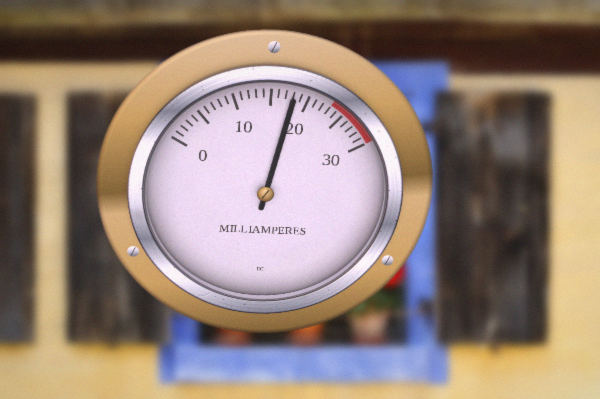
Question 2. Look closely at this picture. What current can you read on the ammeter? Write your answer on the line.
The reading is 18 mA
